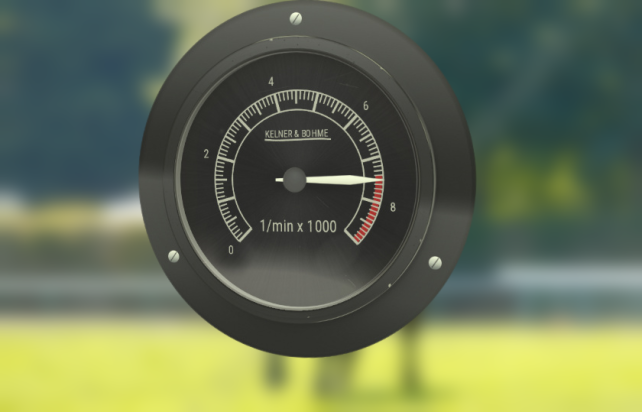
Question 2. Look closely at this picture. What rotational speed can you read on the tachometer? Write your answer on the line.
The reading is 7500 rpm
